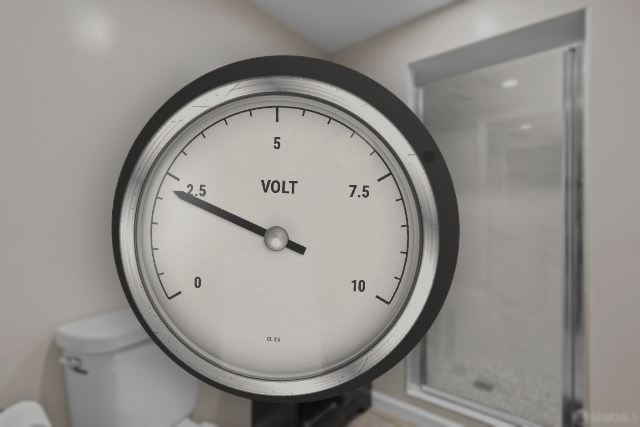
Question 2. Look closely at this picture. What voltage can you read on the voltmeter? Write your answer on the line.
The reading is 2.25 V
